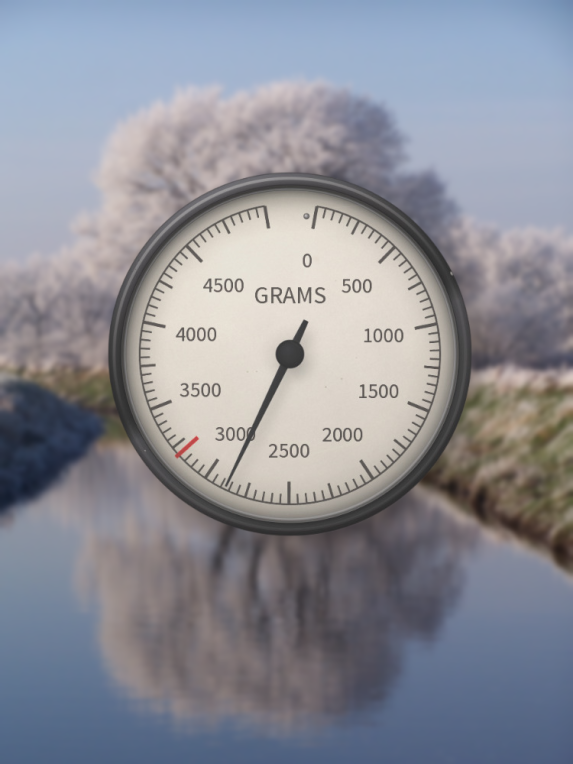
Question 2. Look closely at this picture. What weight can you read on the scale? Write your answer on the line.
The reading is 2875 g
